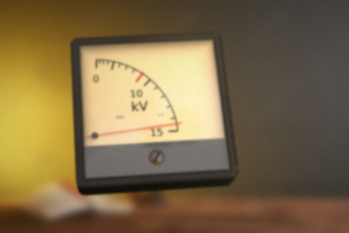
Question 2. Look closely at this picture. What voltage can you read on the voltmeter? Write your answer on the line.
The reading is 14.5 kV
